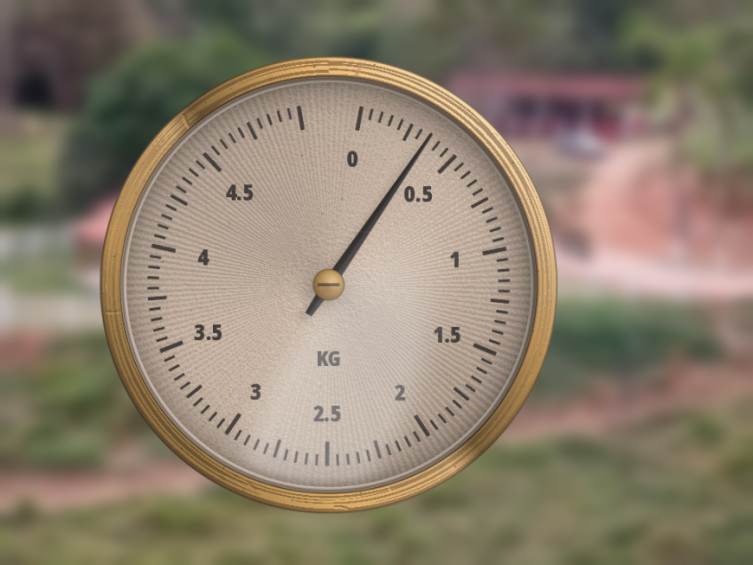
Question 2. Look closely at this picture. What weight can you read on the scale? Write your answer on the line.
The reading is 0.35 kg
